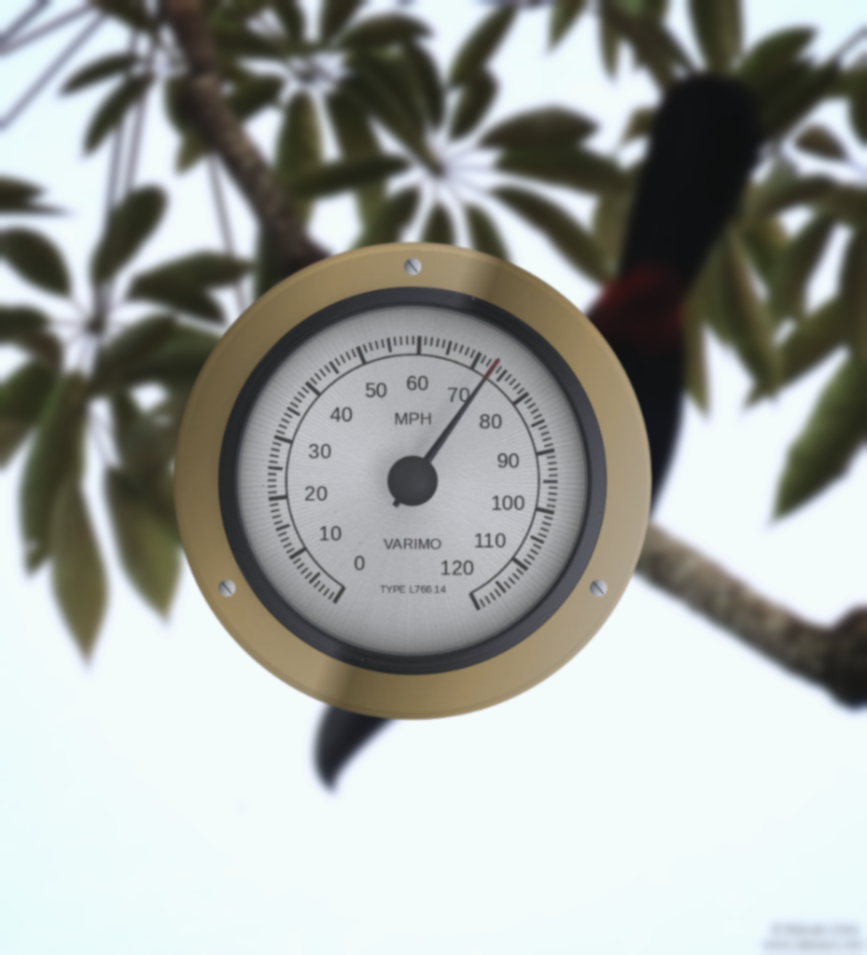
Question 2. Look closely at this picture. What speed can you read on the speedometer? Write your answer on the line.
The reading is 73 mph
